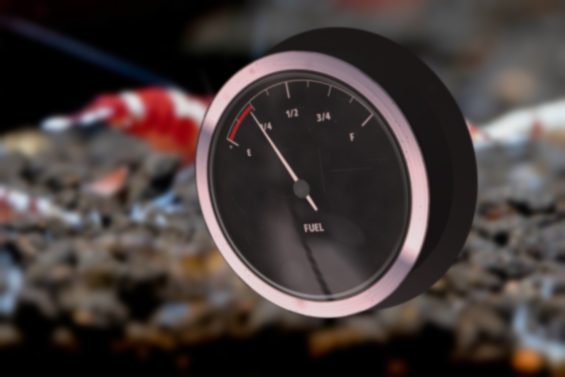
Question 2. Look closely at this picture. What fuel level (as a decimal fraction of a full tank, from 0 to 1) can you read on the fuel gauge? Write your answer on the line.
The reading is 0.25
